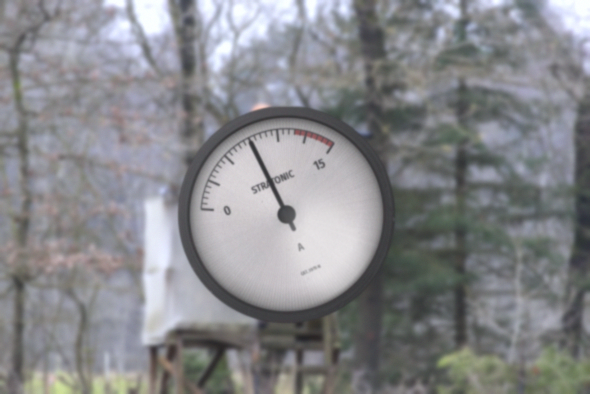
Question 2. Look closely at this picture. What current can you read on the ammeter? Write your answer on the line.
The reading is 7.5 A
